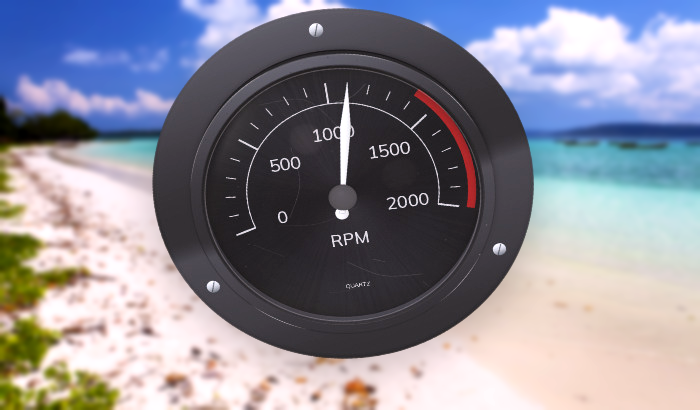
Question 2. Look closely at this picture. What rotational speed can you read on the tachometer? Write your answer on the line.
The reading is 1100 rpm
